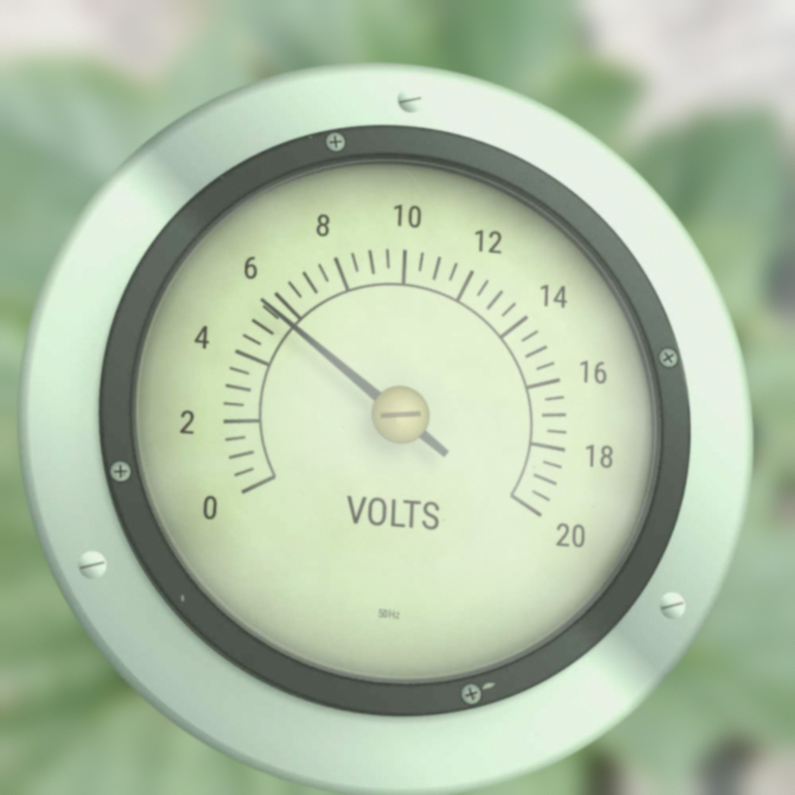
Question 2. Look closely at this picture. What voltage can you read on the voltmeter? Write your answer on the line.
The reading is 5.5 V
